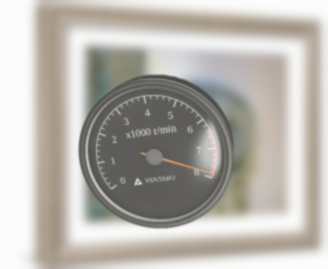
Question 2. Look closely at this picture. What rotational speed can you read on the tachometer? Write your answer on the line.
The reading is 7800 rpm
